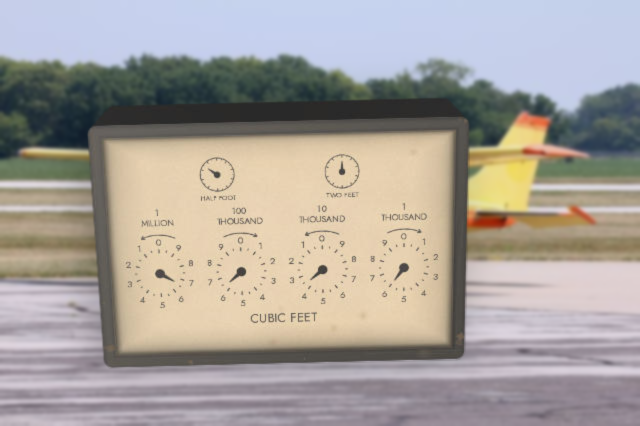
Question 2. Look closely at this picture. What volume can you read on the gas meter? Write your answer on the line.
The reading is 663600 ft³
